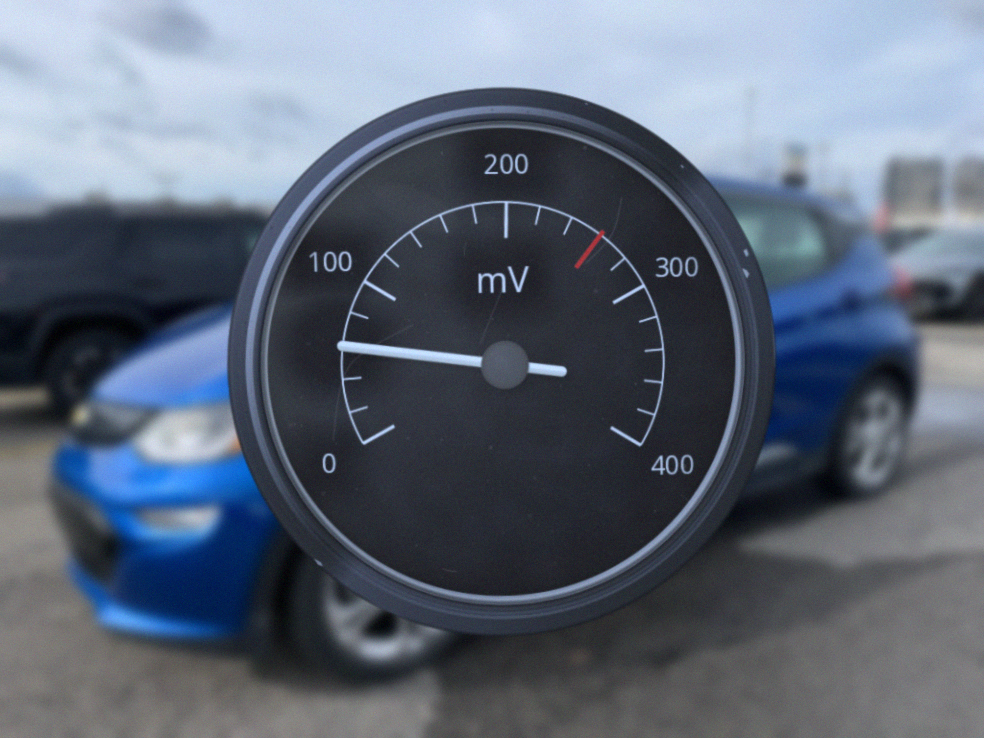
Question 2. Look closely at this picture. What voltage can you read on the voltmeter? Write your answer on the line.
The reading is 60 mV
